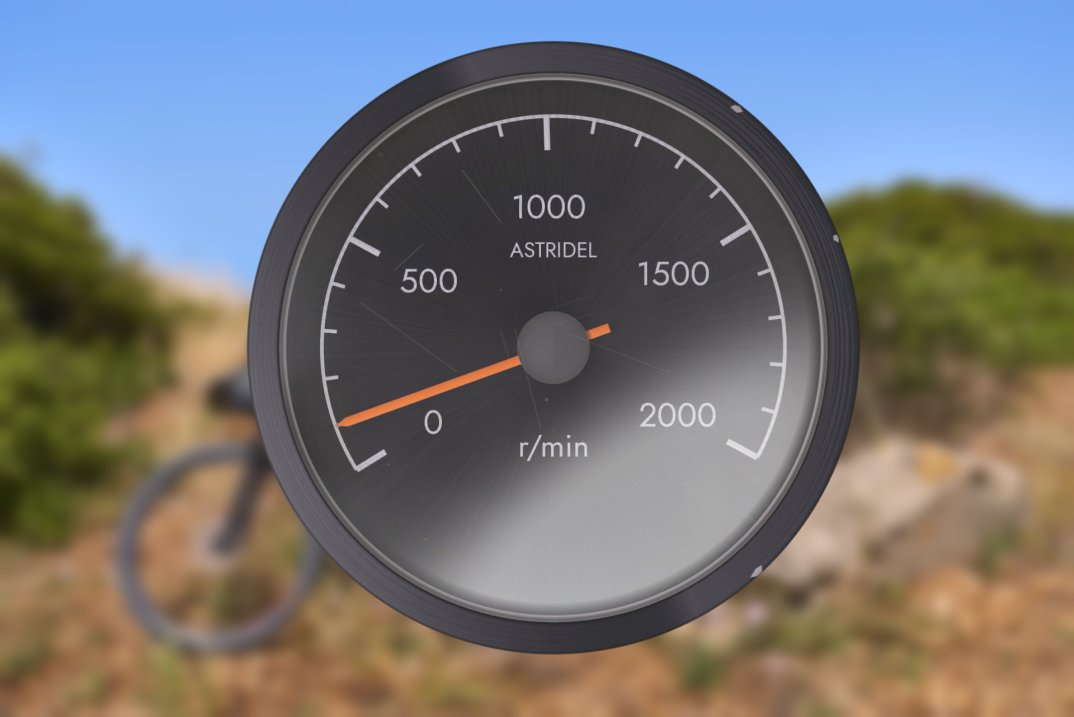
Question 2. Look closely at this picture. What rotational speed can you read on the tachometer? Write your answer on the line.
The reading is 100 rpm
